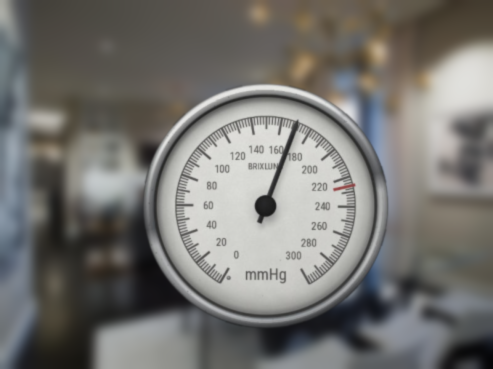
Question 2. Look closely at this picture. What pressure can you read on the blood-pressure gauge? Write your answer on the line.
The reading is 170 mmHg
